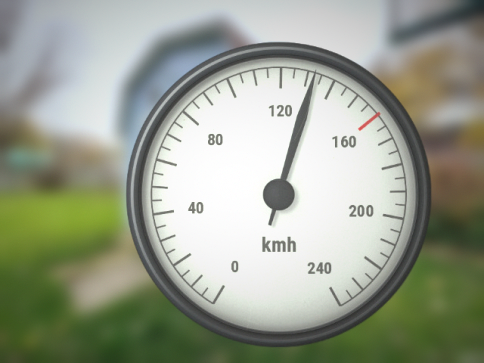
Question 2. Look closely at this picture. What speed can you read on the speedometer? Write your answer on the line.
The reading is 132.5 km/h
